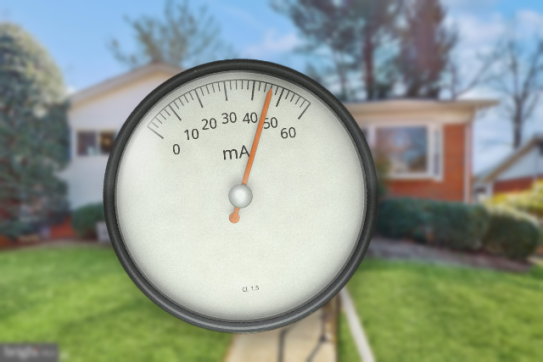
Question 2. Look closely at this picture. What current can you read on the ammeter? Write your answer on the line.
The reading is 46 mA
